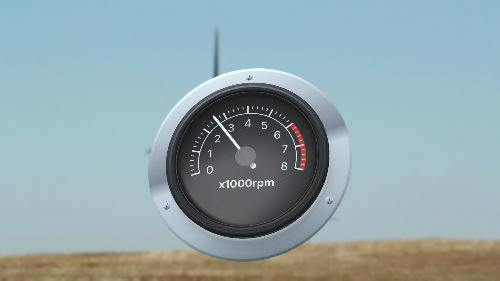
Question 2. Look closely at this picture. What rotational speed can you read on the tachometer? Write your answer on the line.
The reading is 2600 rpm
